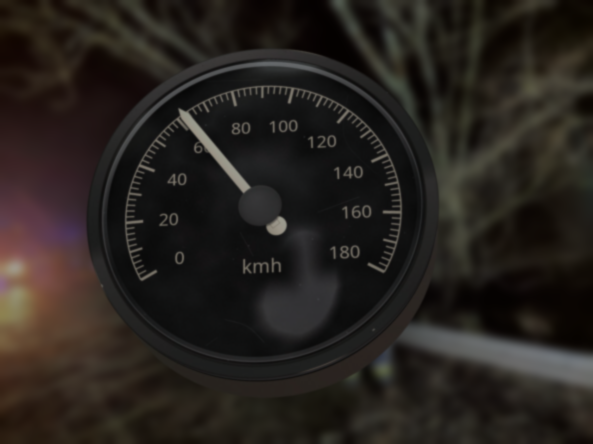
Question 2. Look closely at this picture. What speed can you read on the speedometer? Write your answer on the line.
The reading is 62 km/h
